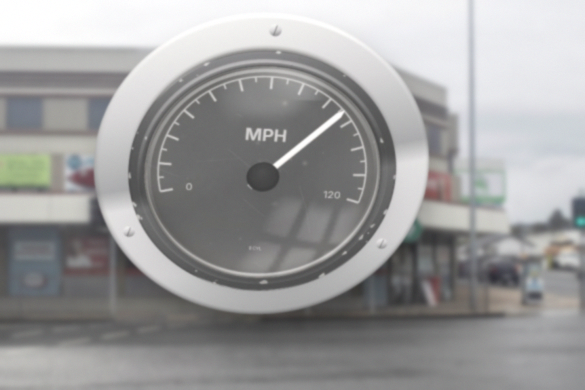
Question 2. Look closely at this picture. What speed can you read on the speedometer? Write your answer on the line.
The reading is 85 mph
